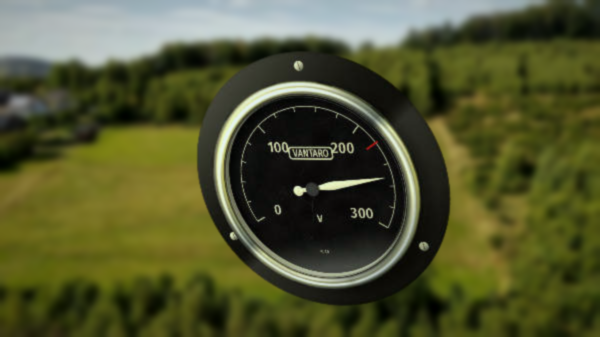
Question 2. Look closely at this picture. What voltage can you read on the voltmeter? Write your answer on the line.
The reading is 250 V
